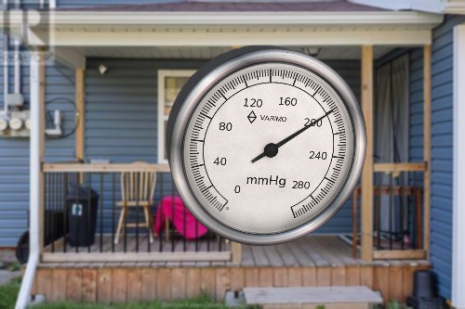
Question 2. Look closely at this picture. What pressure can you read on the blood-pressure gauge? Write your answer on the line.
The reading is 200 mmHg
